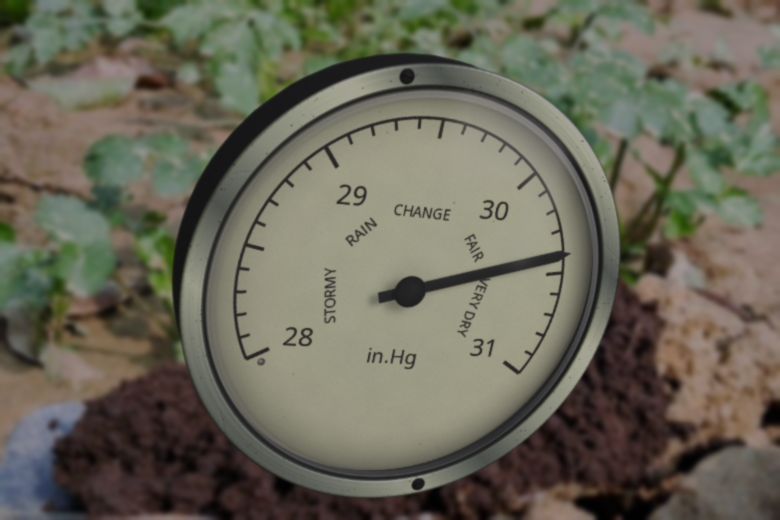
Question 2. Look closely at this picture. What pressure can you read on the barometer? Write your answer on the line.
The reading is 30.4 inHg
